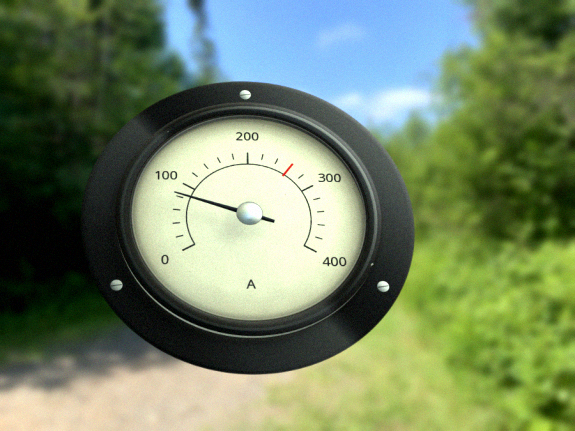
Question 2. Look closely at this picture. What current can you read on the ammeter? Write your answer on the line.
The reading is 80 A
